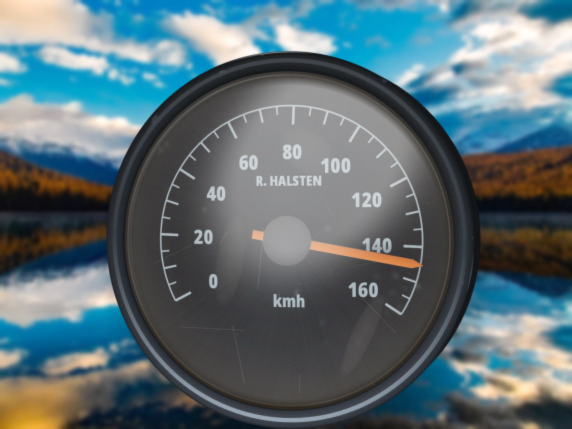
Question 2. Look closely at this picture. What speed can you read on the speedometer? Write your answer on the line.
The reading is 145 km/h
